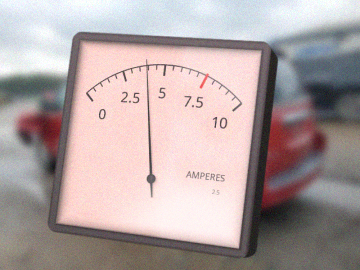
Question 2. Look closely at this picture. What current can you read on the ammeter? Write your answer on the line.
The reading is 4 A
